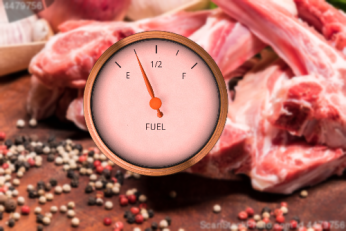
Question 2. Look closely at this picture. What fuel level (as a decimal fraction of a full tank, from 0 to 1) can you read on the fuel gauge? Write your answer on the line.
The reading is 0.25
